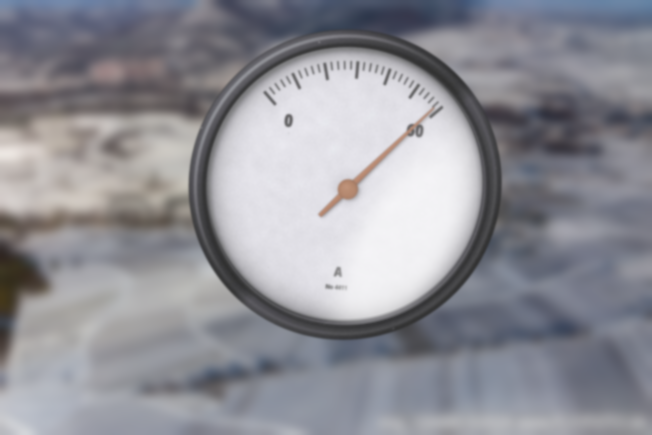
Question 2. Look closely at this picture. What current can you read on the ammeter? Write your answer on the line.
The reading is 58 A
